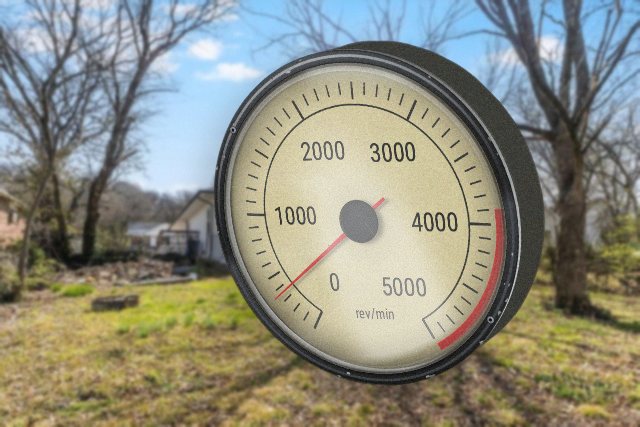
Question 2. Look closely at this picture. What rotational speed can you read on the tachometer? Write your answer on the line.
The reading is 350 rpm
